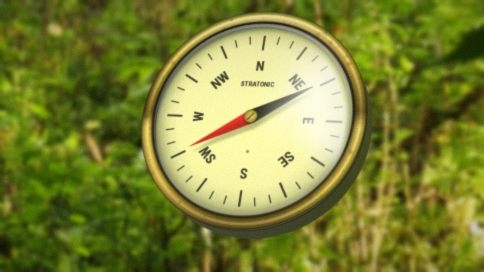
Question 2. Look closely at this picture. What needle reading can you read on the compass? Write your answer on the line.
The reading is 240 °
